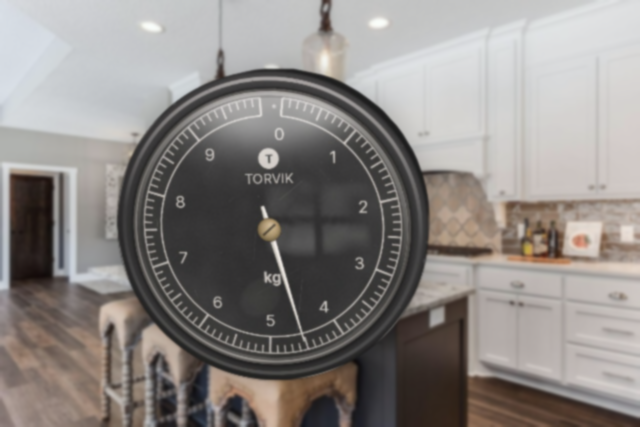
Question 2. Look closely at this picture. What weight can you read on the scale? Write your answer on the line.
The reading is 4.5 kg
